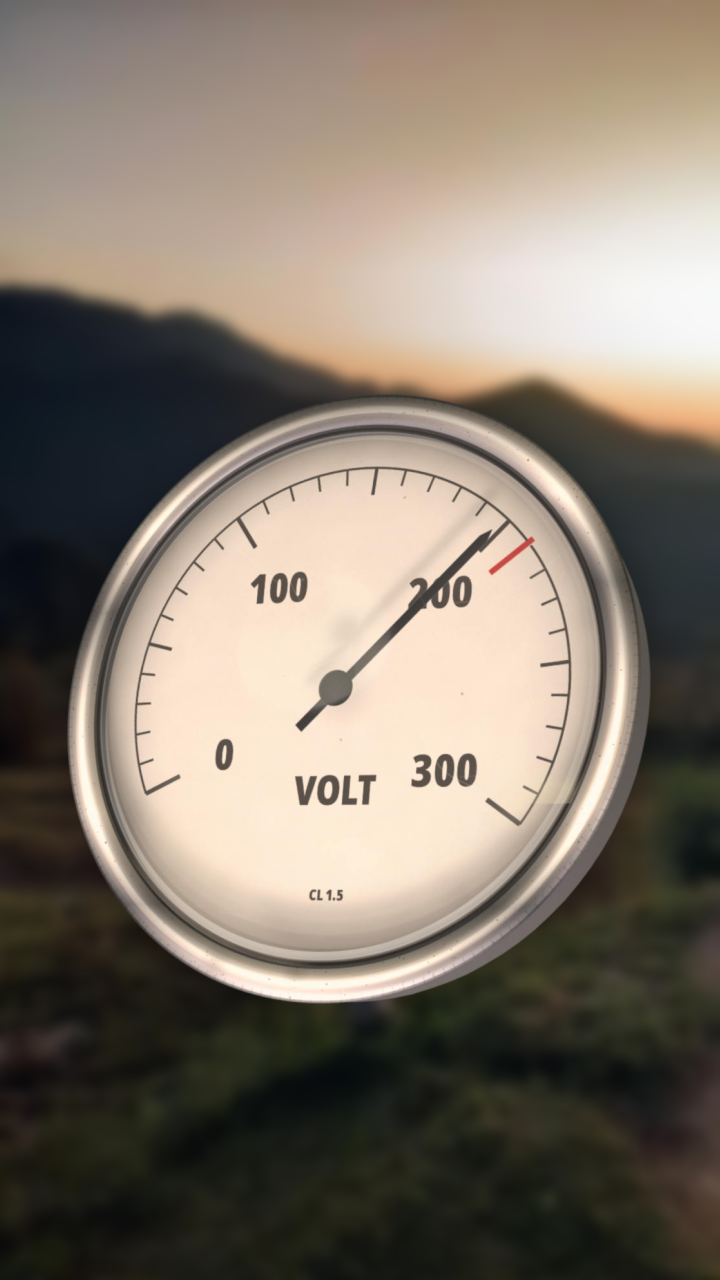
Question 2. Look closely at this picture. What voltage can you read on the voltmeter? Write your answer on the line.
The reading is 200 V
